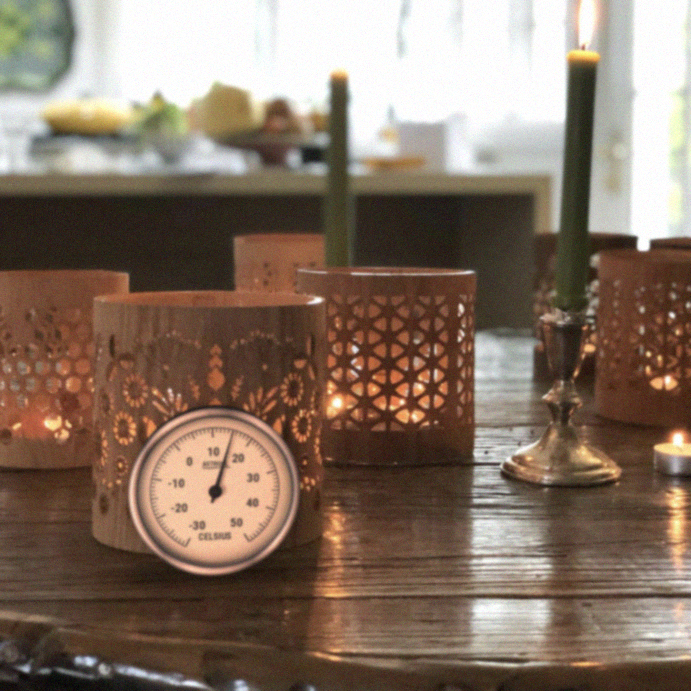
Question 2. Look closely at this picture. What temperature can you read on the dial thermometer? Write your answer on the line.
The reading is 15 °C
